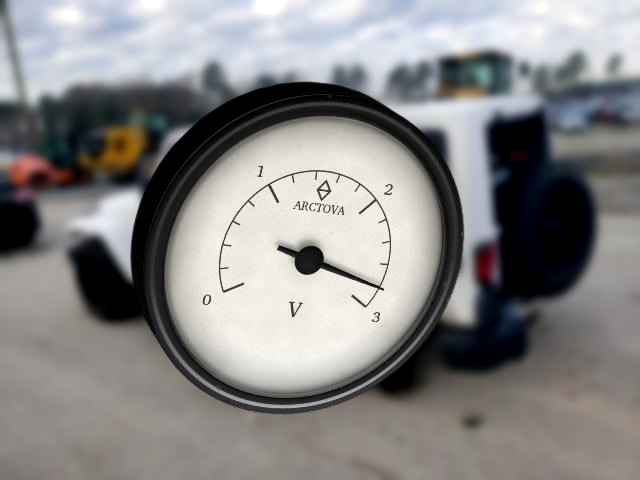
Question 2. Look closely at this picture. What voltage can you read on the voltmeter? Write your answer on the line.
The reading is 2.8 V
